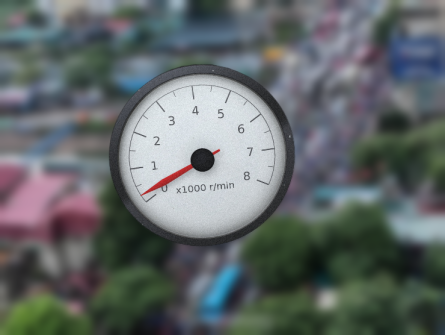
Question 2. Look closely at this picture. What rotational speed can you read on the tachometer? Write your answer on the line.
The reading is 250 rpm
